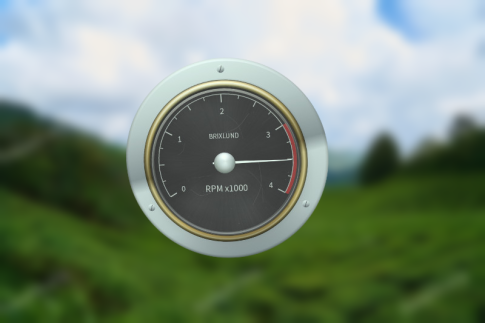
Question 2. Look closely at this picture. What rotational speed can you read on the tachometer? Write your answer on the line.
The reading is 3500 rpm
